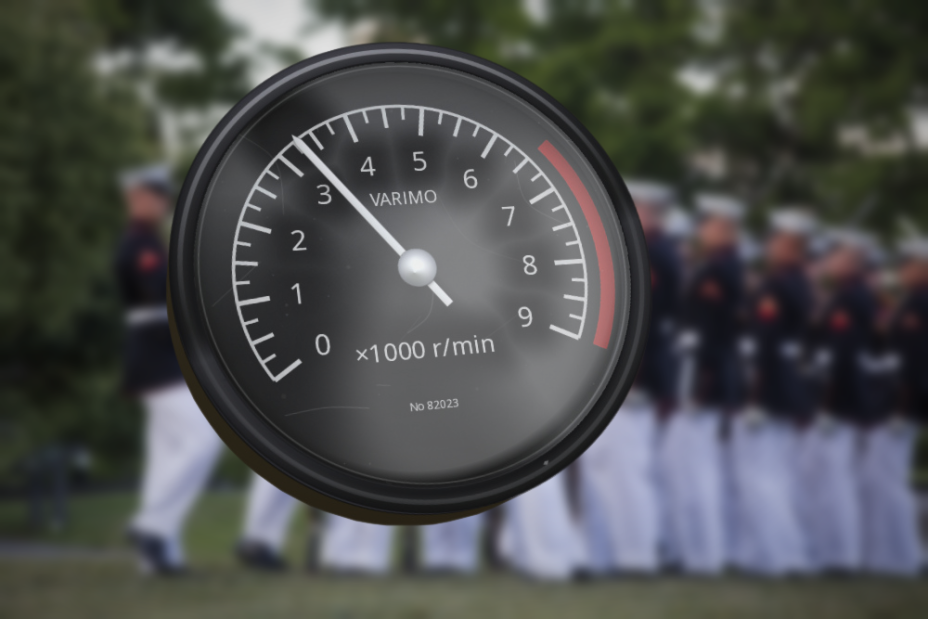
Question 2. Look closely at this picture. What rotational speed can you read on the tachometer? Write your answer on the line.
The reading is 3250 rpm
